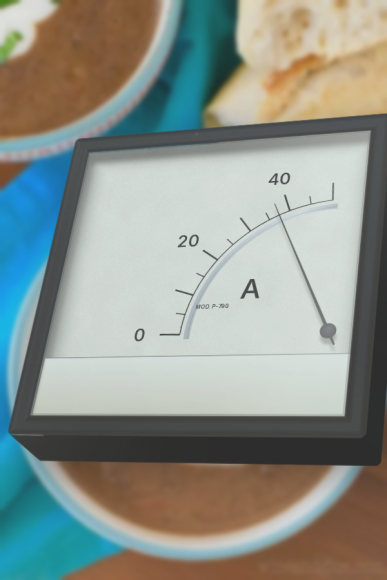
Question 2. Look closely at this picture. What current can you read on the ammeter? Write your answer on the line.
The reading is 37.5 A
